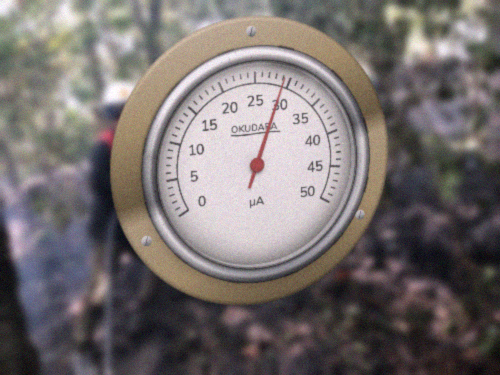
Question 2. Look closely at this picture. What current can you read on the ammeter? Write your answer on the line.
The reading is 29 µA
